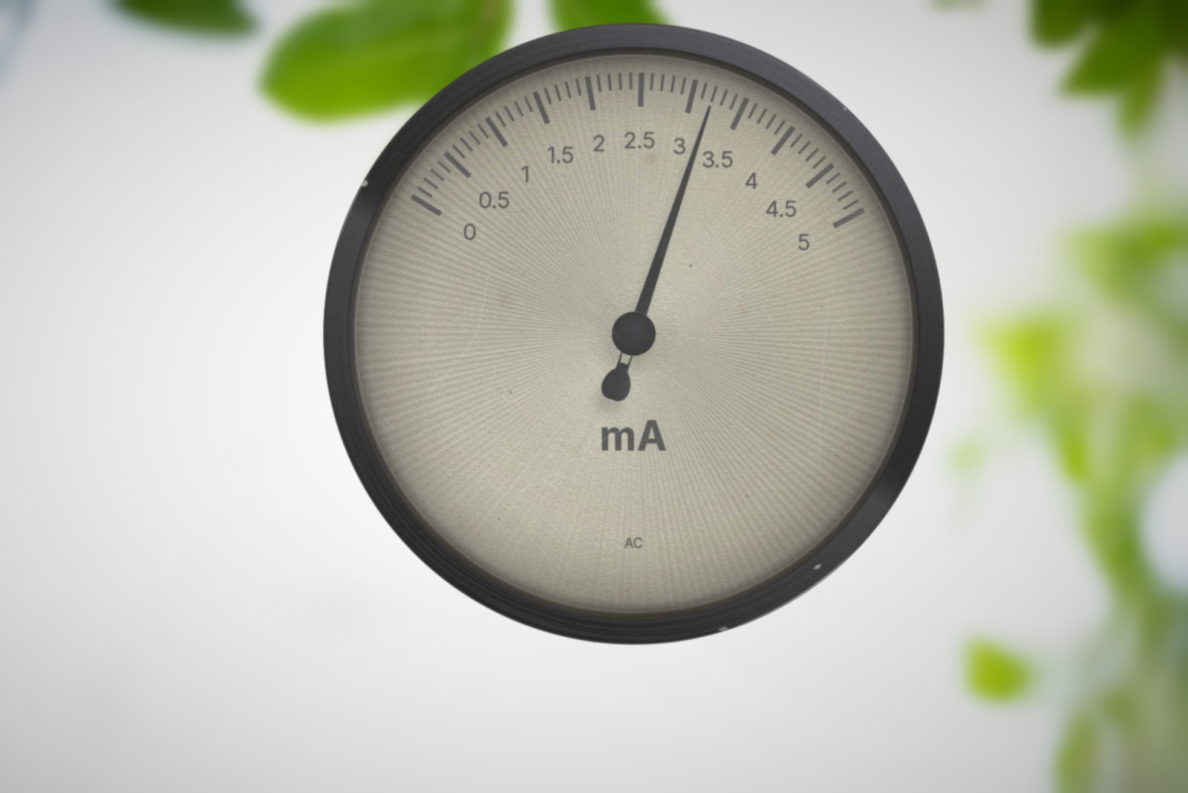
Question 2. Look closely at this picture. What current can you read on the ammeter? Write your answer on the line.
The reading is 3.2 mA
